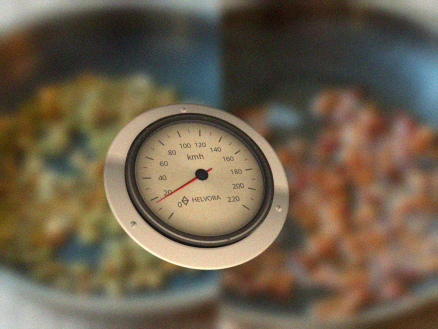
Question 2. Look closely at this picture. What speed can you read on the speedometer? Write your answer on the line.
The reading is 15 km/h
